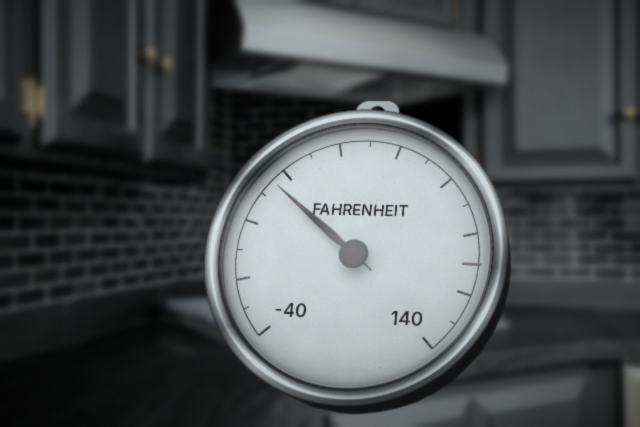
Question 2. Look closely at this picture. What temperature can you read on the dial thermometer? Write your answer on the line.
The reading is 15 °F
